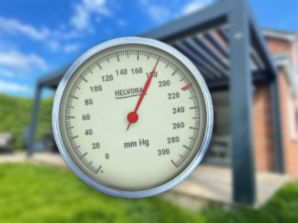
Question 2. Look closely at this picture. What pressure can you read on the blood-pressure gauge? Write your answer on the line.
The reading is 180 mmHg
